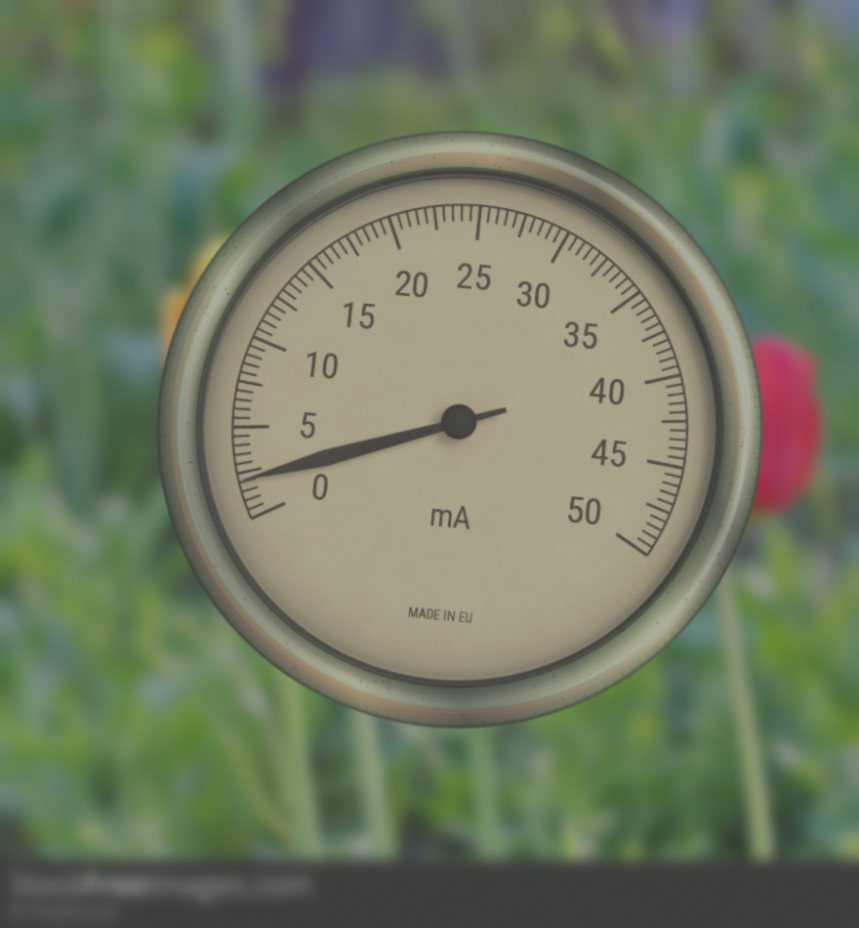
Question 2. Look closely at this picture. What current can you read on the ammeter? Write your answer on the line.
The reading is 2 mA
